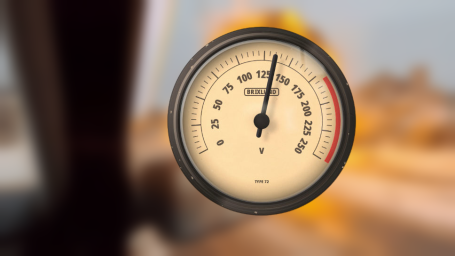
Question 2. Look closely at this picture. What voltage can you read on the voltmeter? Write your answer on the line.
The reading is 135 V
